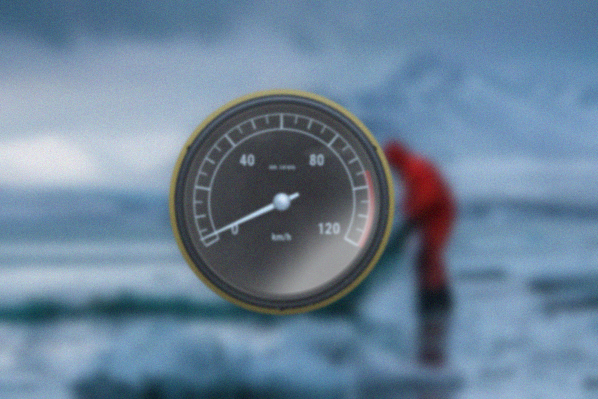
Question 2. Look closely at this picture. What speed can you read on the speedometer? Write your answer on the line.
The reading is 2.5 km/h
